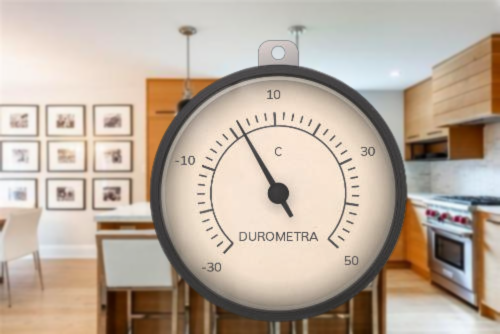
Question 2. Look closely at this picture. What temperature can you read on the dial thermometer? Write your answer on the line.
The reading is 2 °C
